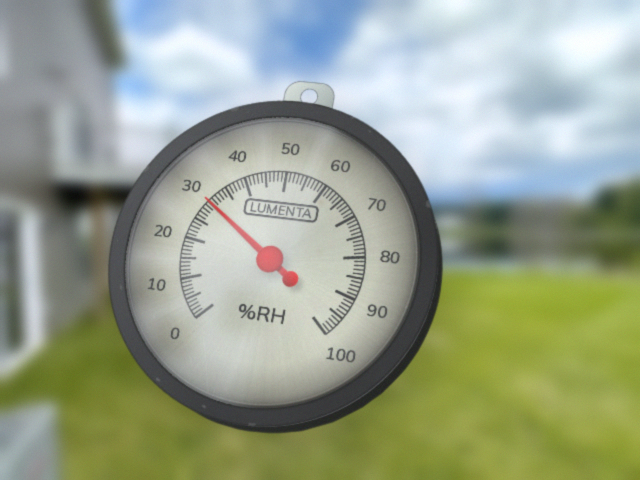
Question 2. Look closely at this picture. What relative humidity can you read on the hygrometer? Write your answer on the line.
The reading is 30 %
